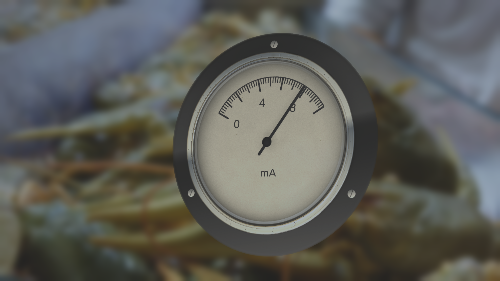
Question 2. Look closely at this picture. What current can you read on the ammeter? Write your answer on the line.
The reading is 8 mA
